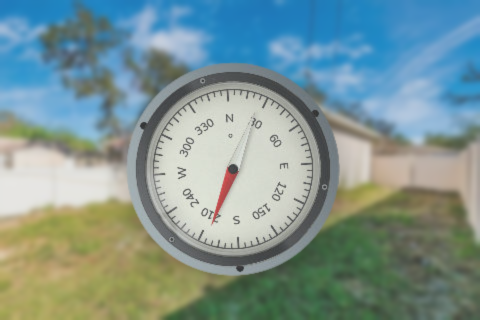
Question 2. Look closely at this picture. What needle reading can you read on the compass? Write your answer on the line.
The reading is 205 °
